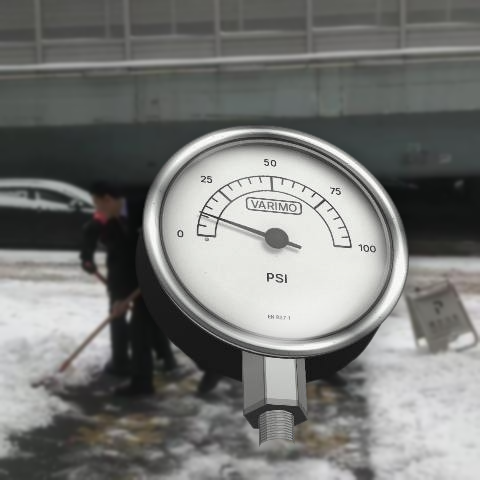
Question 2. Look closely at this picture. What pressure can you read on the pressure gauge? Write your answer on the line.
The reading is 10 psi
